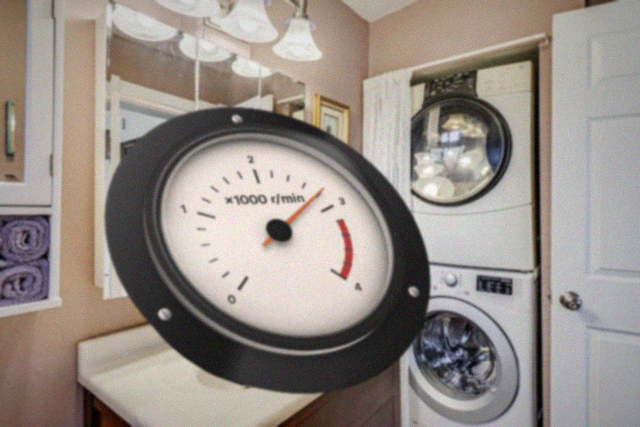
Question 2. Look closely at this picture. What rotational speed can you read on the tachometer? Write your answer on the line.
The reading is 2800 rpm
